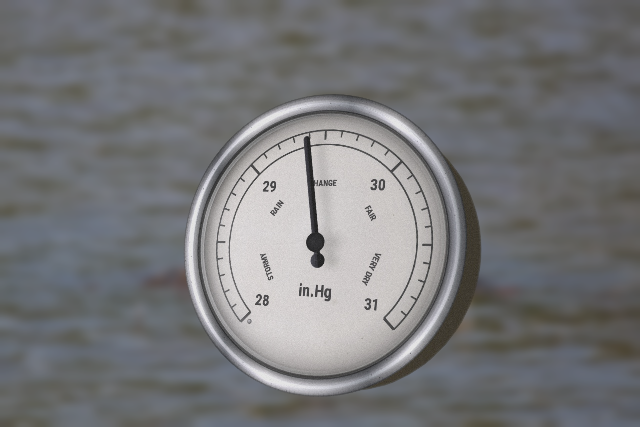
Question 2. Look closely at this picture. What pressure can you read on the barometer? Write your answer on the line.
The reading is 29.4 inHg
